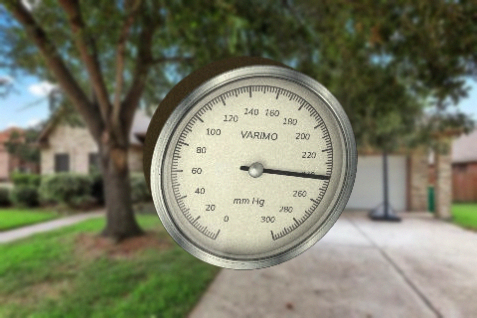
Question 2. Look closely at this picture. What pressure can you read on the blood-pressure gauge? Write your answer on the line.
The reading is 240 mmHg
